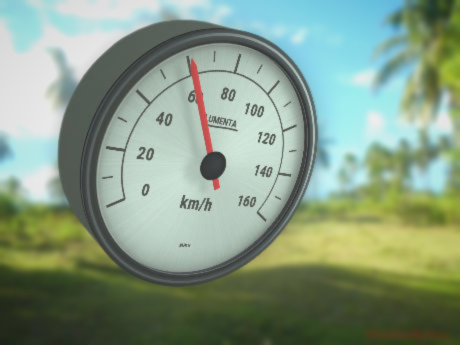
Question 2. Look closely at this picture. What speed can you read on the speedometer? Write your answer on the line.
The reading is 60 km/h
